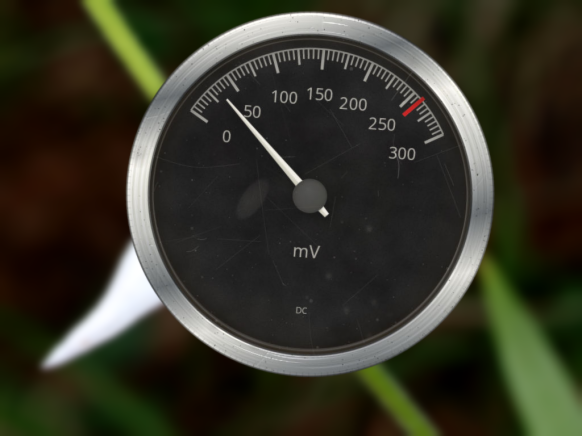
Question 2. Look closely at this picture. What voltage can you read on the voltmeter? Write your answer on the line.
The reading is 35 mV
